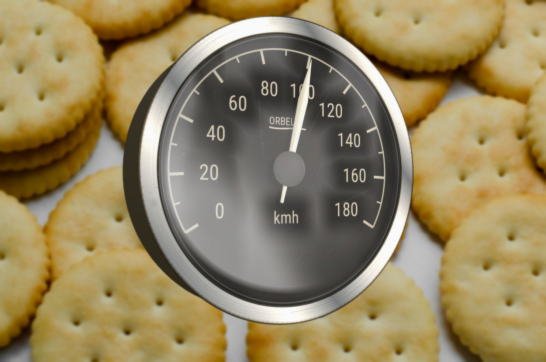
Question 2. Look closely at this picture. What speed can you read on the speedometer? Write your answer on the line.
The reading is 100 km/h
